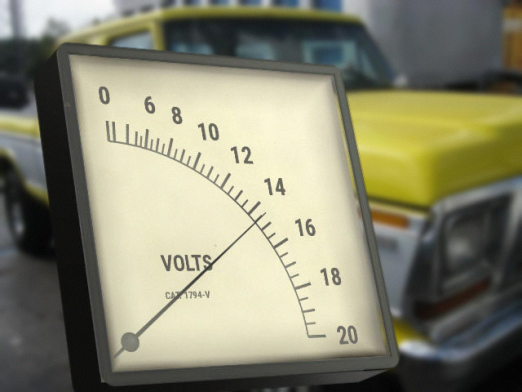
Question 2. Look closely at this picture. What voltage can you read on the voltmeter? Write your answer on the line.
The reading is 14.5 V
